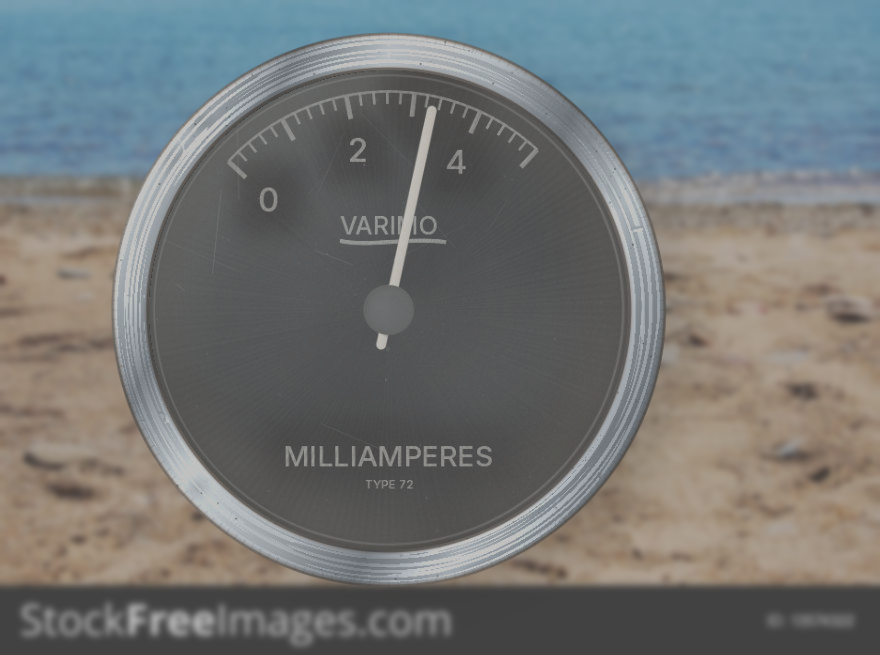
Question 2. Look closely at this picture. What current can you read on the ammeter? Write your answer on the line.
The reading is 3.3 mA
